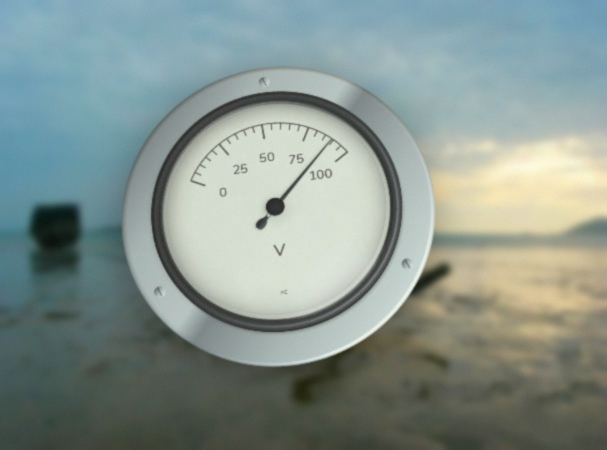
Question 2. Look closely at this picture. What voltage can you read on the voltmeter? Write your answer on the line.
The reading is 90 V
